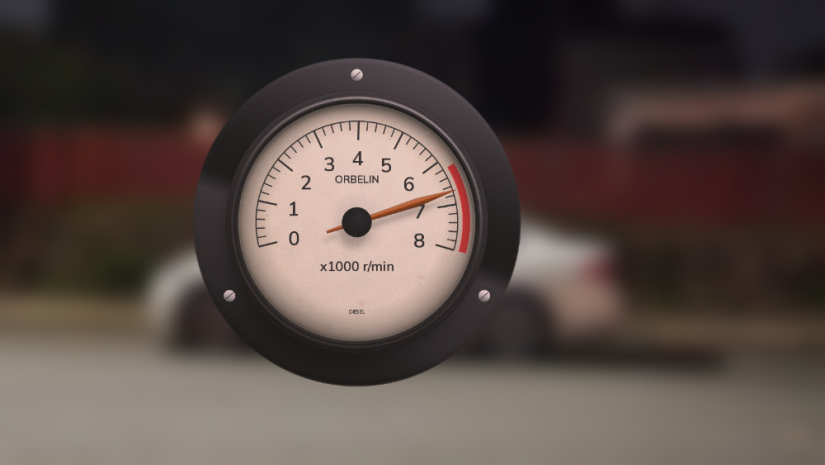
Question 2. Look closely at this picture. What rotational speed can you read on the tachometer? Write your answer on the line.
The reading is 6700 rpm
